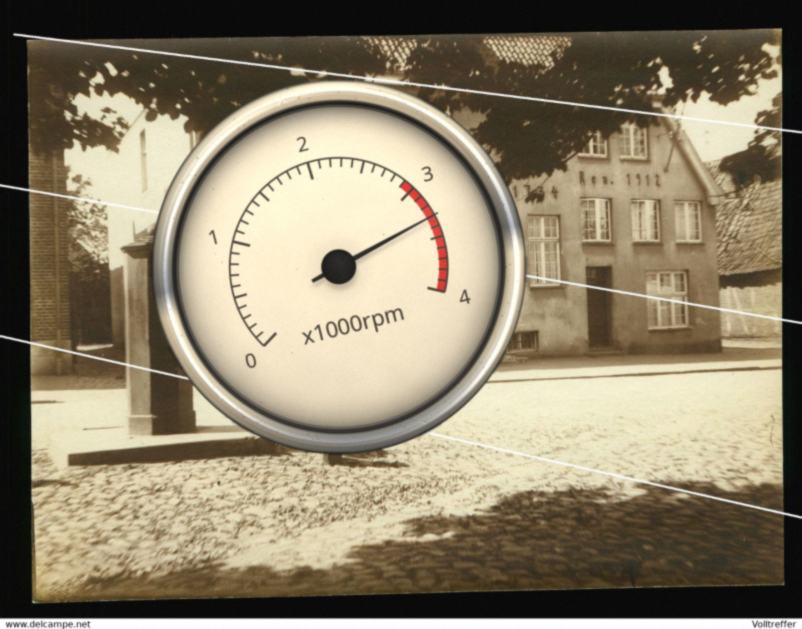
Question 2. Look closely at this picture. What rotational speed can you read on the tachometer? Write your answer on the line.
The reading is 3300 rpm
